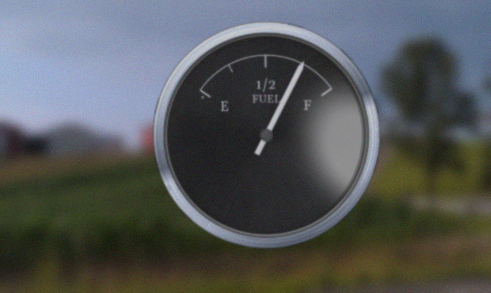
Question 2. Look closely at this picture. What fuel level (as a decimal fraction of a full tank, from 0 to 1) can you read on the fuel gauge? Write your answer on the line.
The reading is 0.75
